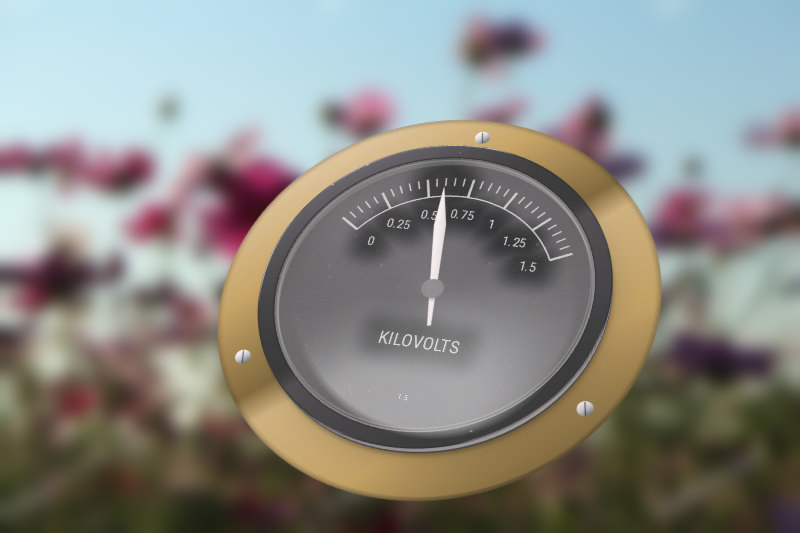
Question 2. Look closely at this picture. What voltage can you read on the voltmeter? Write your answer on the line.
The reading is 0.6 kV
